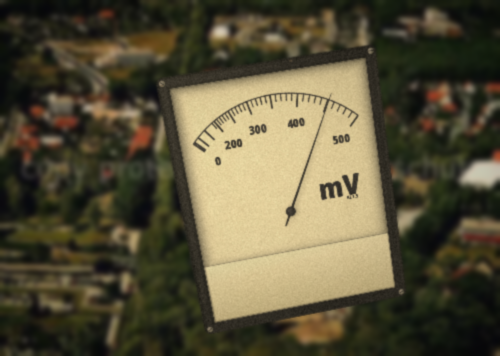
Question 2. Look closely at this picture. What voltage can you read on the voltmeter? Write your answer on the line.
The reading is 450 mV
